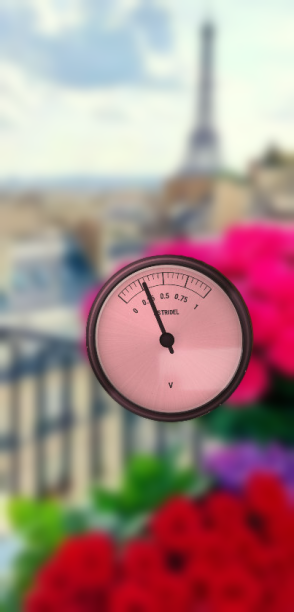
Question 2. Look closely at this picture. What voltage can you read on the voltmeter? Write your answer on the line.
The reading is 0.3 V
